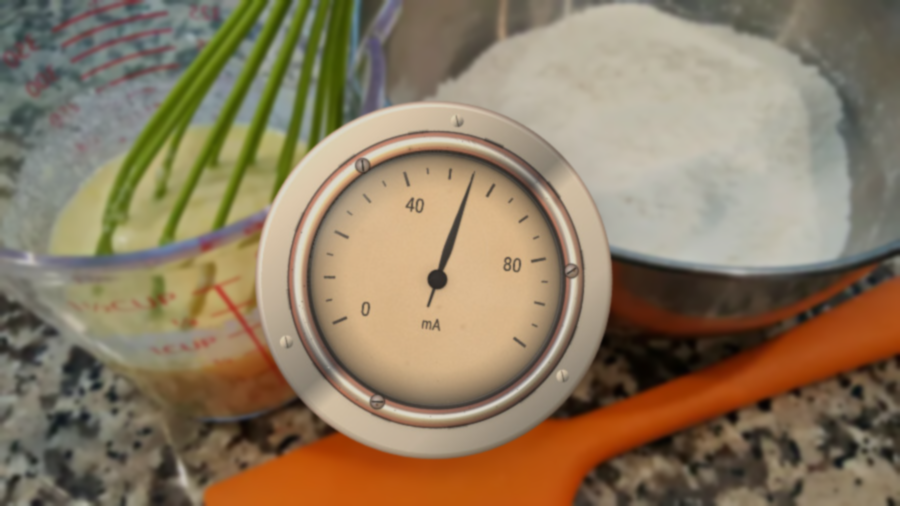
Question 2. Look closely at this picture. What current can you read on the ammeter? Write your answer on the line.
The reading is 55 mA
